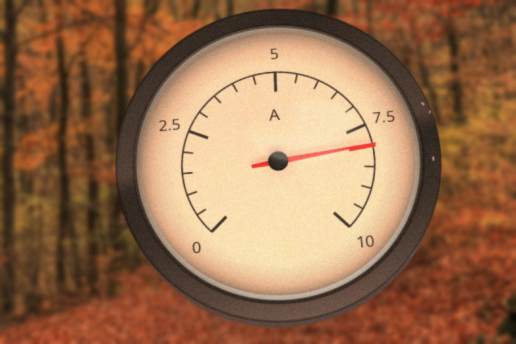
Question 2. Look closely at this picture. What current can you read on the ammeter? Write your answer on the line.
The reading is 8 A
